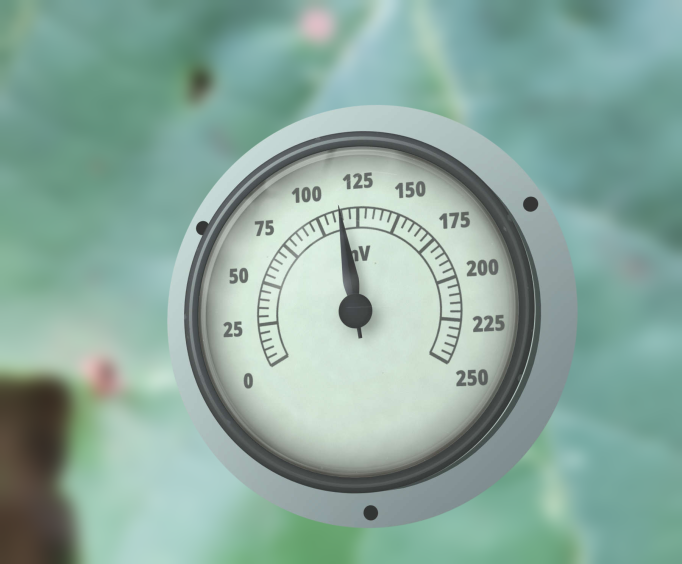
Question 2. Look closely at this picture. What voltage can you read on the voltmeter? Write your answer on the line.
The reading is 115 mV
